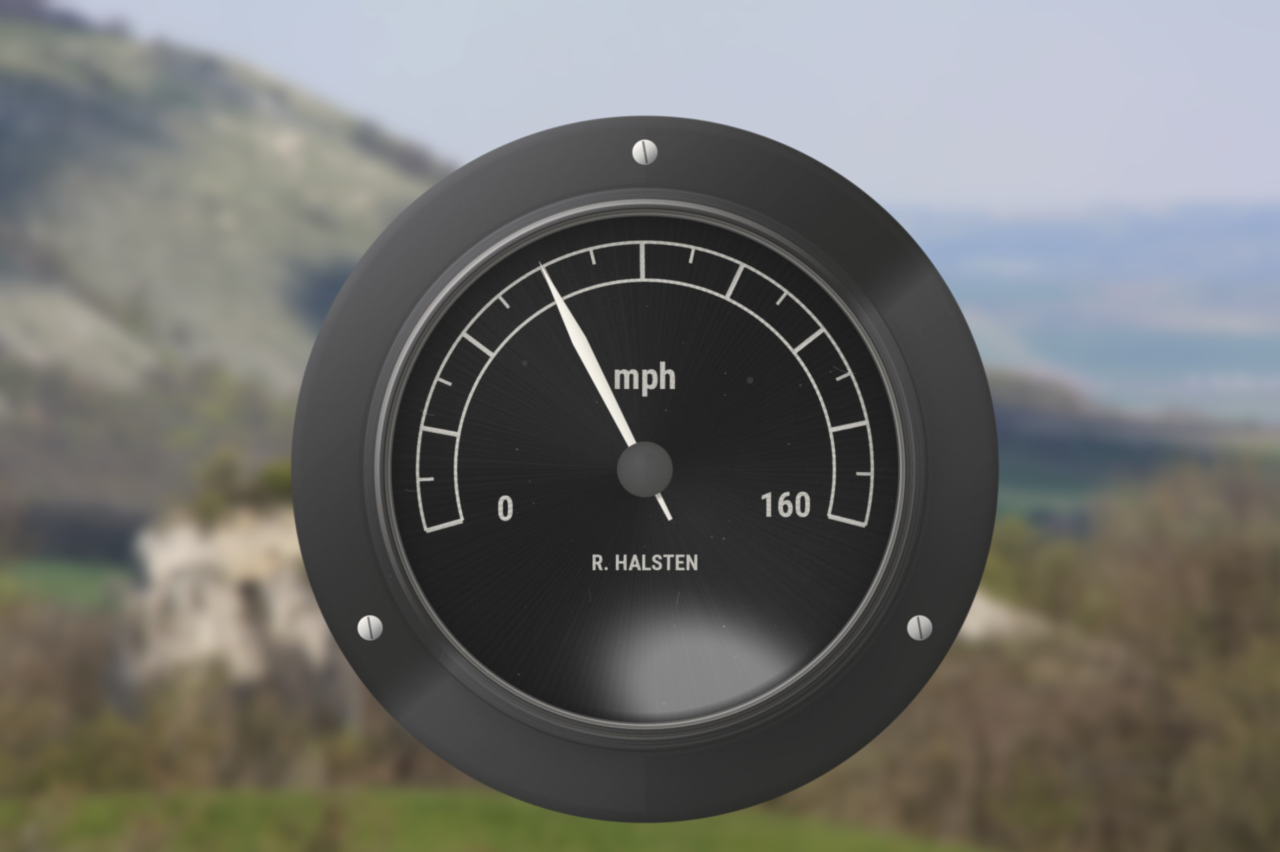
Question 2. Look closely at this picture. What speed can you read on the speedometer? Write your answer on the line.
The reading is 60 mph
